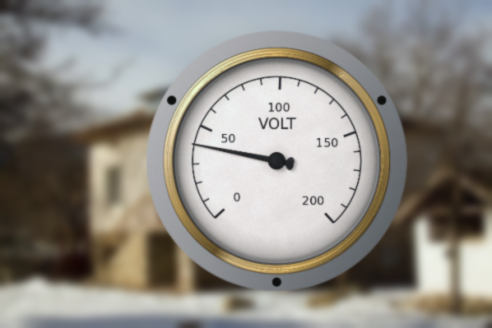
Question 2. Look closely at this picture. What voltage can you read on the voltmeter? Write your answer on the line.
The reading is 40 V
